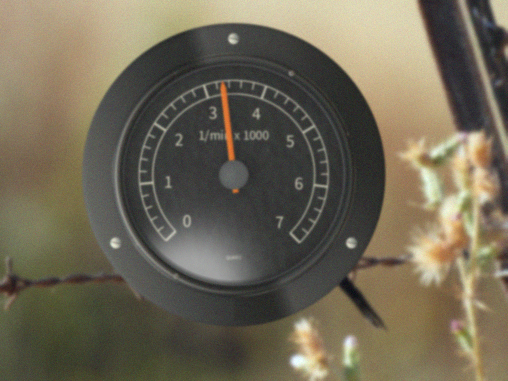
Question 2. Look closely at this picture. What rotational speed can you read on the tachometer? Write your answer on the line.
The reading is 3300 rpm
